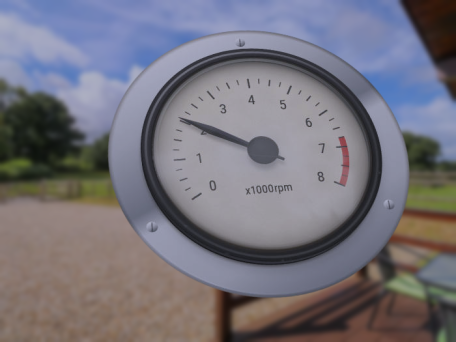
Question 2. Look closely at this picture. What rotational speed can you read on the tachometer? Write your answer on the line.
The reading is 2000 rpm
